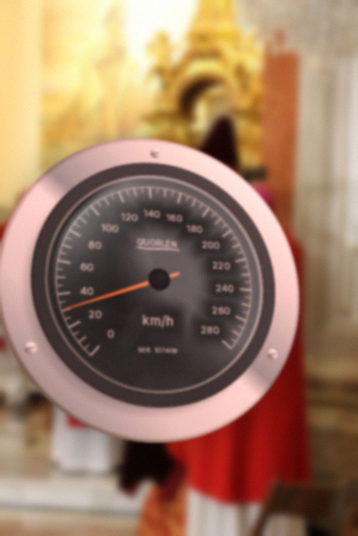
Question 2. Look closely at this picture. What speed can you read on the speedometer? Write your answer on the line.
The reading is 30 km/h
